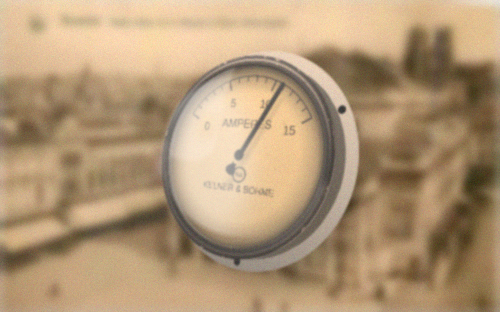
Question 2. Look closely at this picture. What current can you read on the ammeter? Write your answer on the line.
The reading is 11 A
